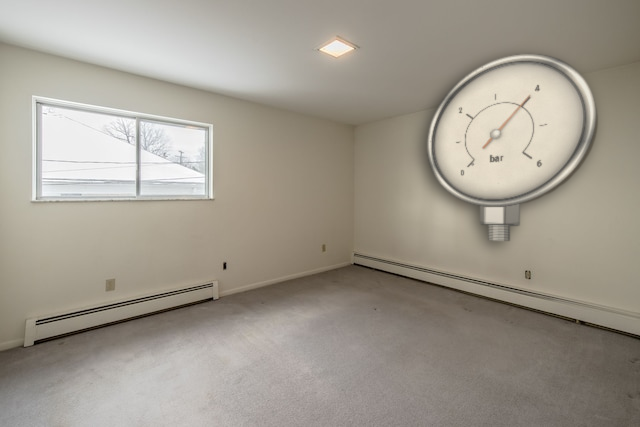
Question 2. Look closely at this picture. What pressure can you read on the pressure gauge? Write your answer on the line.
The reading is 4 bar
